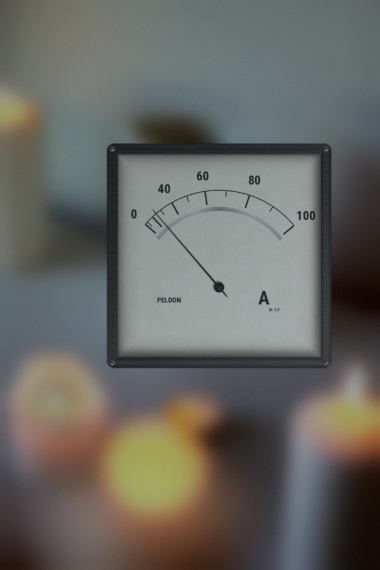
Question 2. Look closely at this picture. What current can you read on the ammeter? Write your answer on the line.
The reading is 25 A
